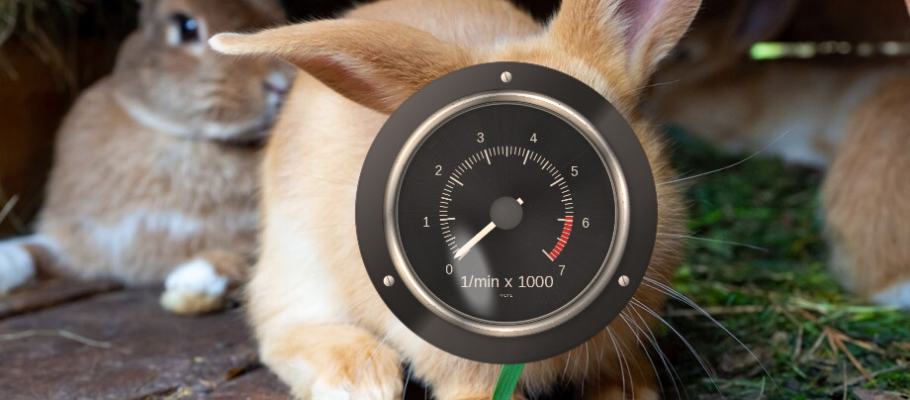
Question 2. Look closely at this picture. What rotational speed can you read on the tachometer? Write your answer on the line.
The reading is 100 rpm
